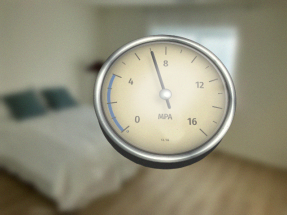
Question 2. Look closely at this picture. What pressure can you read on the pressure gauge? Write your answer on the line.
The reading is 7 MPa
